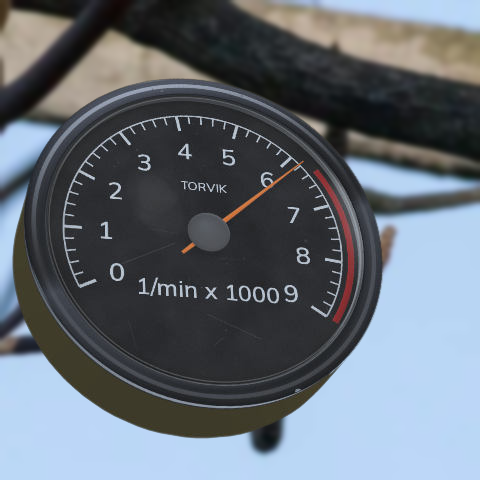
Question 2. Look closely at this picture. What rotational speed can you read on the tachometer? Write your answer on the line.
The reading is 6200 rpm
